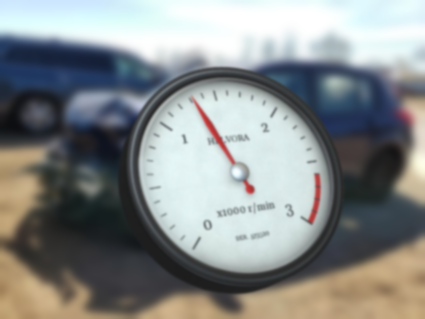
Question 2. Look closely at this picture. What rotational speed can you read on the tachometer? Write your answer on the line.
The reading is 1300 rpm
